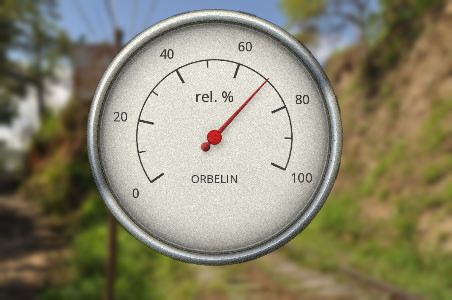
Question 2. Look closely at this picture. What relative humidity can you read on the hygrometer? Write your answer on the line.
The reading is 70 %
